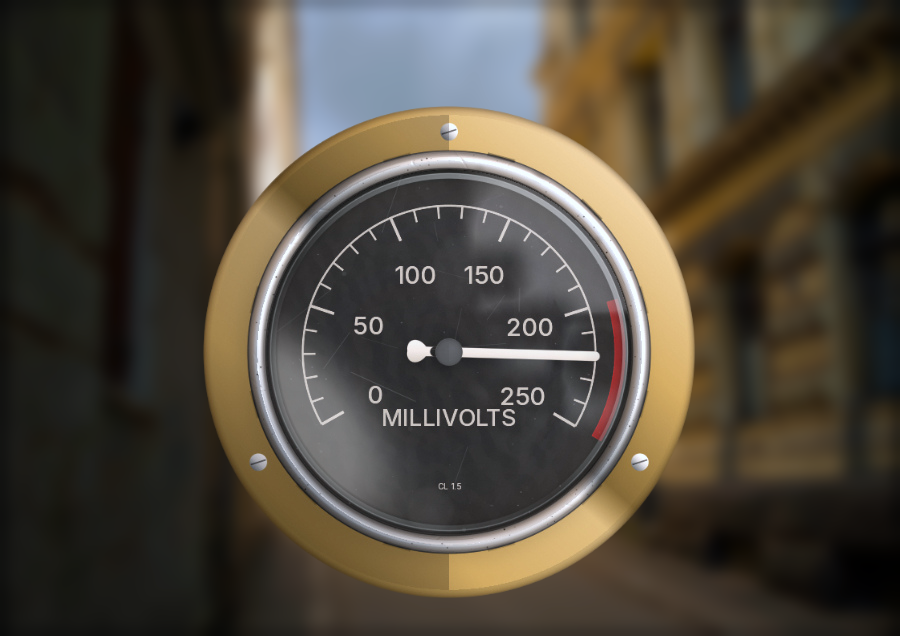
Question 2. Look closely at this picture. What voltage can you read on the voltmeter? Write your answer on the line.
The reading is 220 mV
